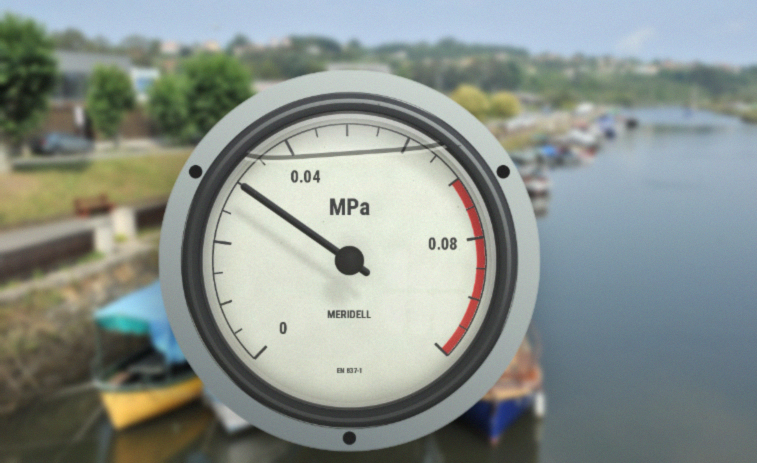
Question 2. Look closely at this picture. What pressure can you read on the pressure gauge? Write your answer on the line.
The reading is 0.03 MPa
